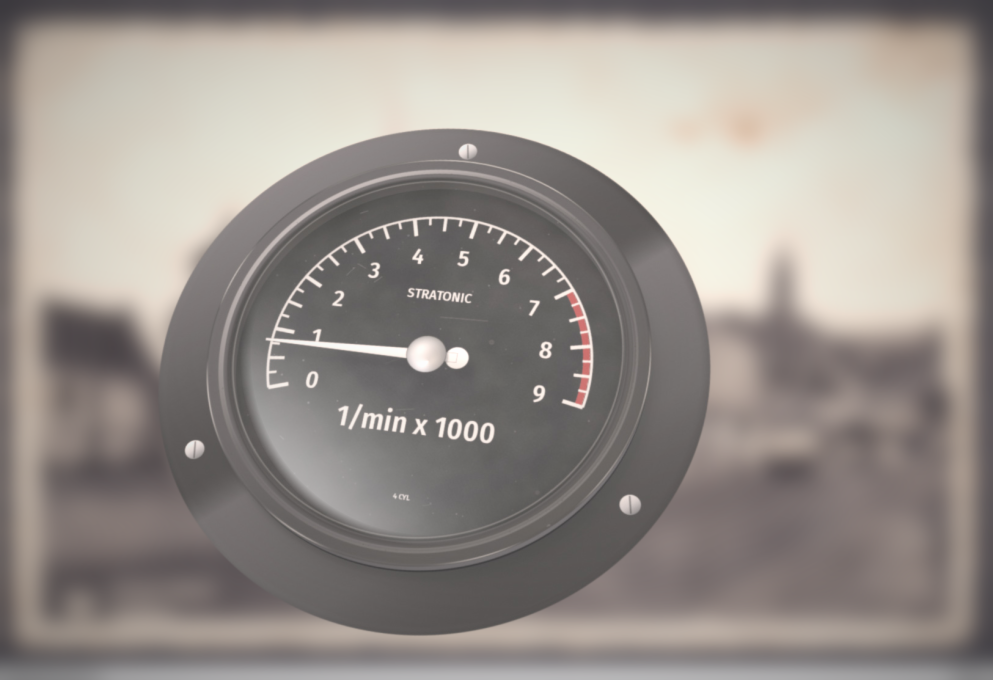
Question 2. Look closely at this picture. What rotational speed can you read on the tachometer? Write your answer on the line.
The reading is 750 rpm
